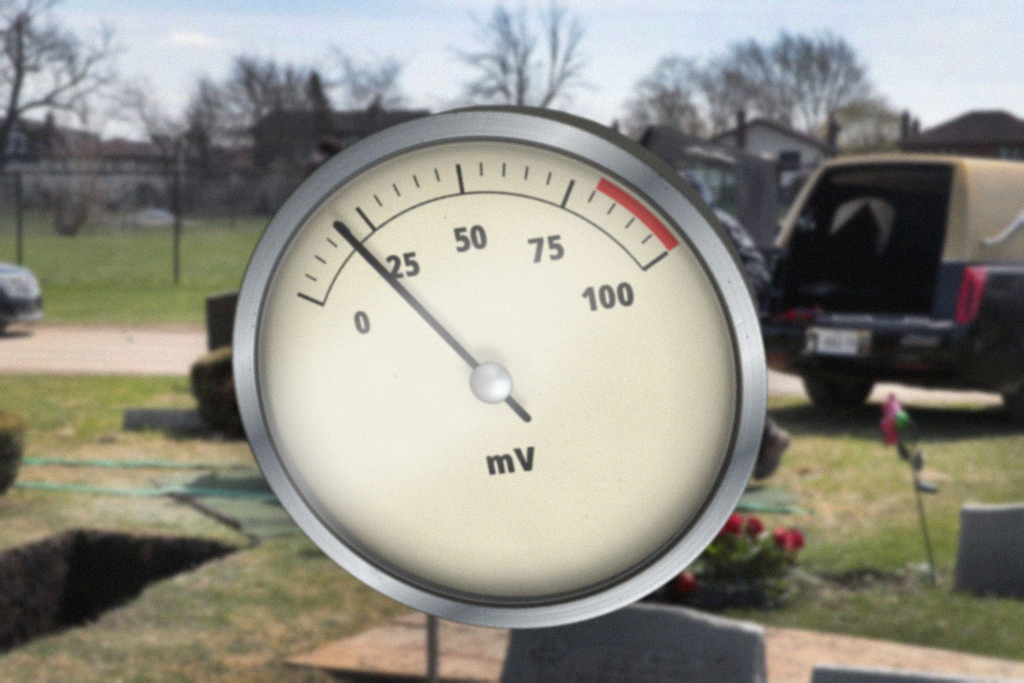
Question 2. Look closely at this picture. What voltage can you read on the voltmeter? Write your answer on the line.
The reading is 20 mV
